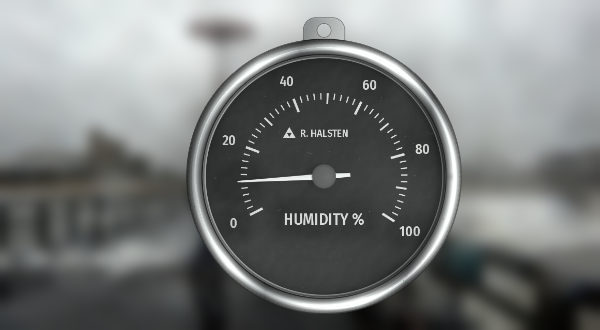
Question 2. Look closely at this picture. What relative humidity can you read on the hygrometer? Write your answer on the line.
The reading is 10 %
